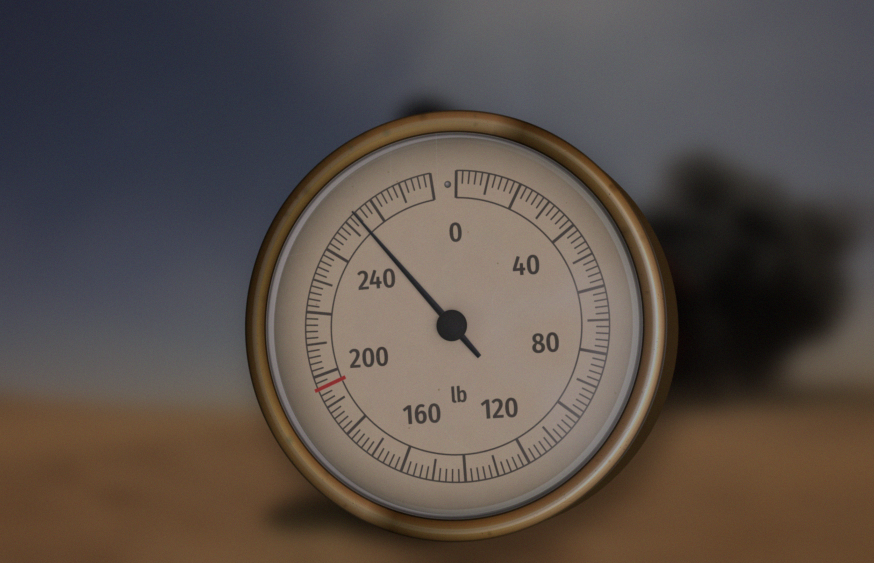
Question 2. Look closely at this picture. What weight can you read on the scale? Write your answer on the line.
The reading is 254 lb
